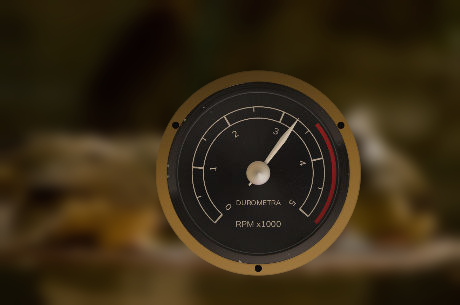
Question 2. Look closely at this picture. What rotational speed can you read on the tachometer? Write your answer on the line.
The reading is 3250 rpm
